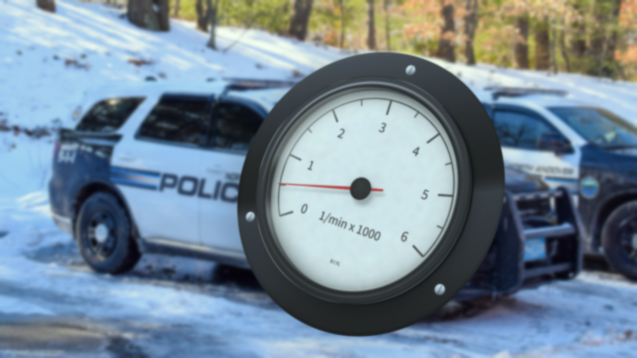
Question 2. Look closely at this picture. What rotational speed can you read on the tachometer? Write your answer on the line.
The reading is 500 rpm
